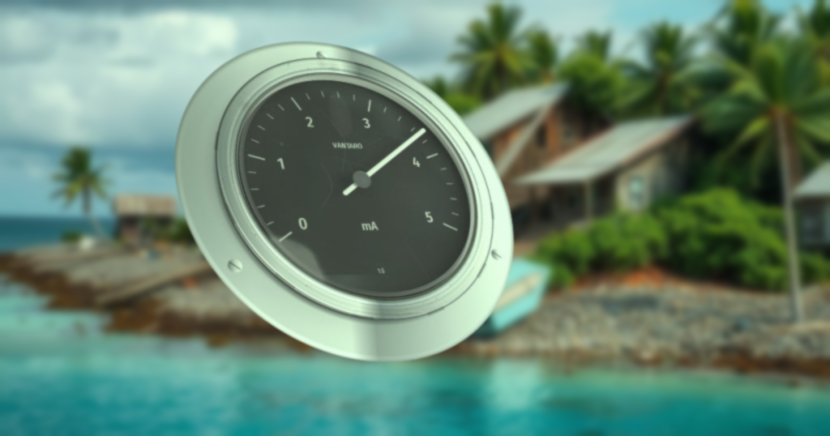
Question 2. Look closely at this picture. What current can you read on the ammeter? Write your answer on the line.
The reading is 3.7 mA
